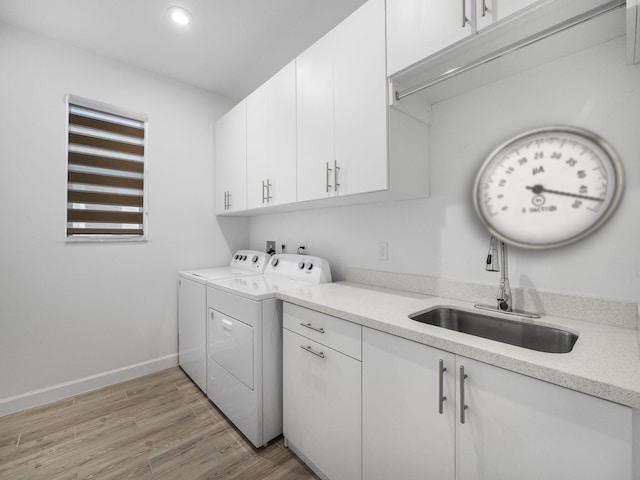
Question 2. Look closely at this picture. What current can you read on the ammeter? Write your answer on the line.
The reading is 47.5 µA
